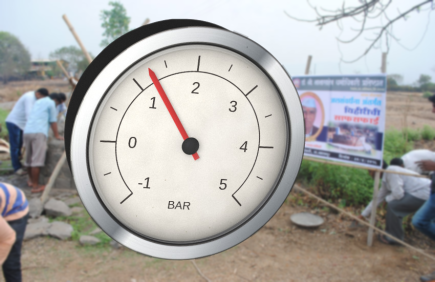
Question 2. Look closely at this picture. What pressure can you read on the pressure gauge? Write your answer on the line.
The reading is 1.25 bar
